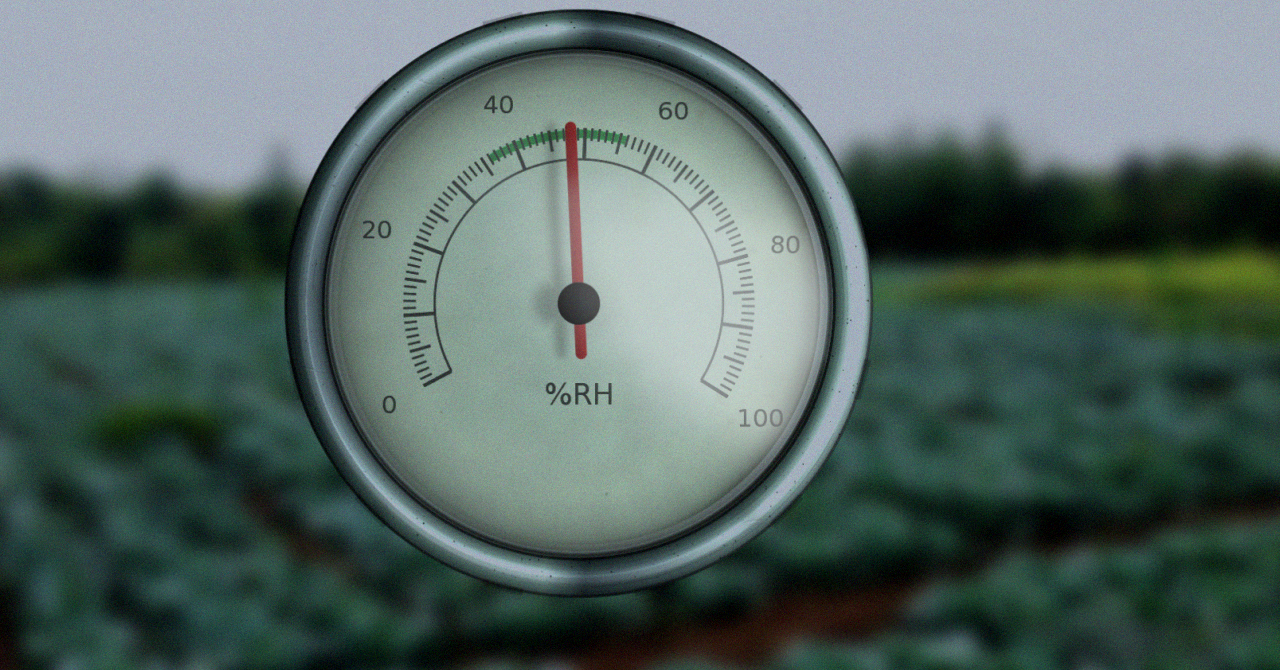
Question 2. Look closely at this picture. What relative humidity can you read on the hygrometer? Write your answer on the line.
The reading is 48 %
